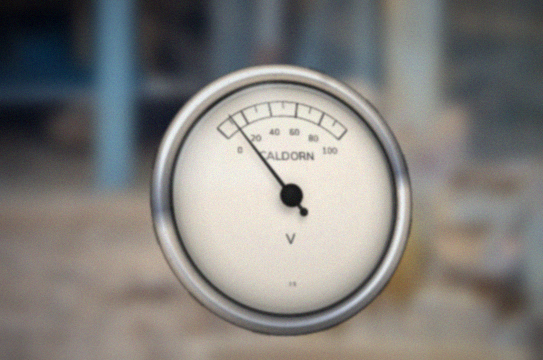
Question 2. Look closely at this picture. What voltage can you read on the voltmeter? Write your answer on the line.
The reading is 10 V
